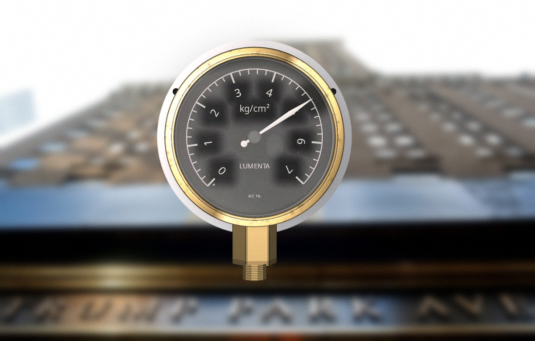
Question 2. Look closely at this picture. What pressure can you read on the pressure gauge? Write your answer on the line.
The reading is 5 kg/cm²
